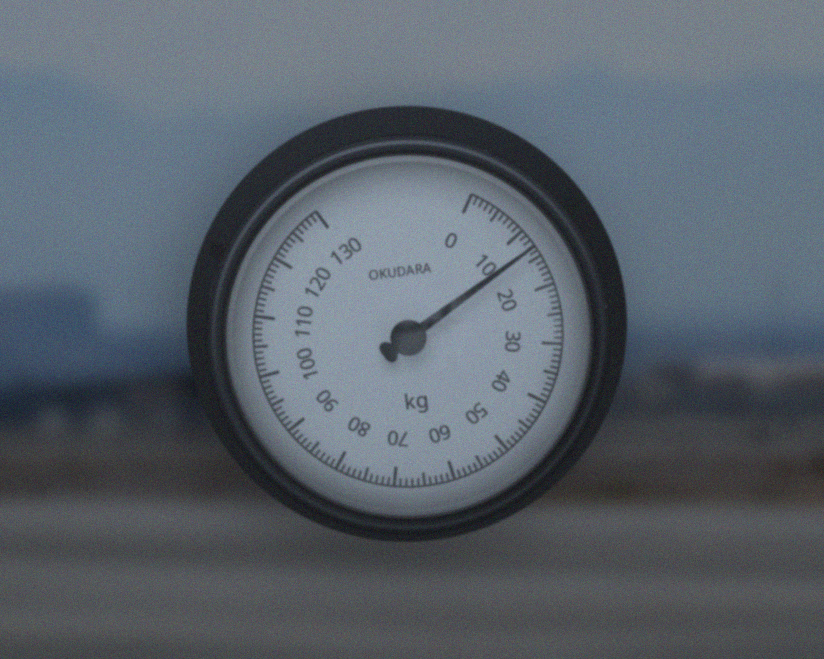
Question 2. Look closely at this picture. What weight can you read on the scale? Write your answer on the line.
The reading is 13 kg
